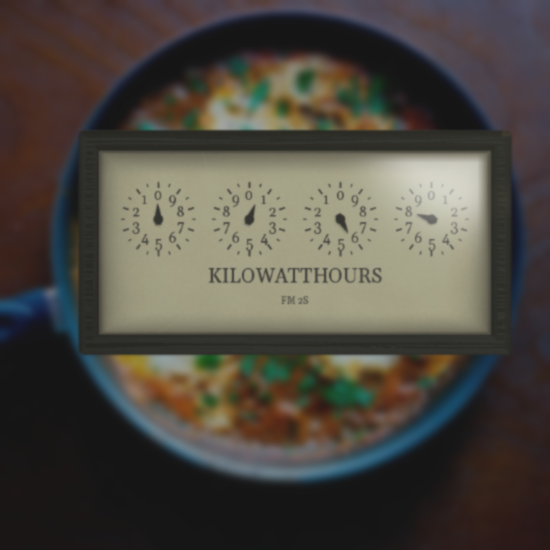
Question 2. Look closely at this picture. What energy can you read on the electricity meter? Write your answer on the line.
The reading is 58 kWh
